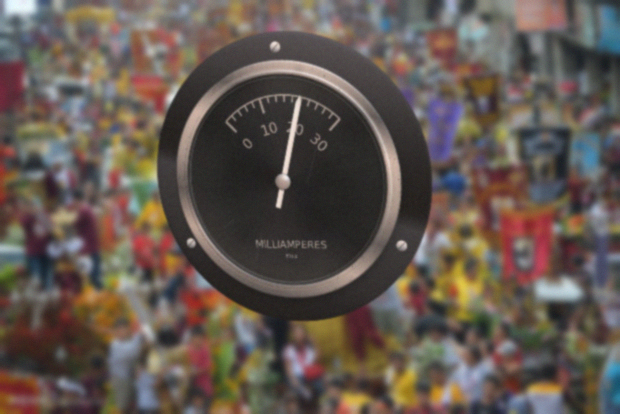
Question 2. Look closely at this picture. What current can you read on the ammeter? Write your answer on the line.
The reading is 20 mA
